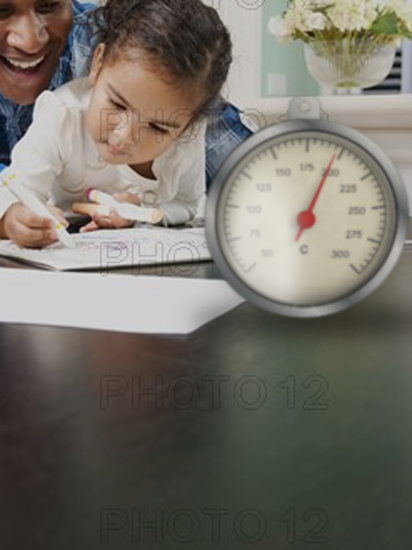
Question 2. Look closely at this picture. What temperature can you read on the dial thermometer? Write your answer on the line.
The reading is 195 °C
